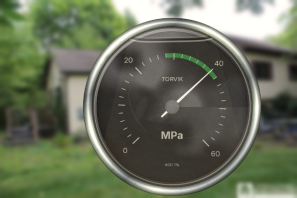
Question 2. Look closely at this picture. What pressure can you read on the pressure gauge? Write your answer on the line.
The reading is 40 MPa
